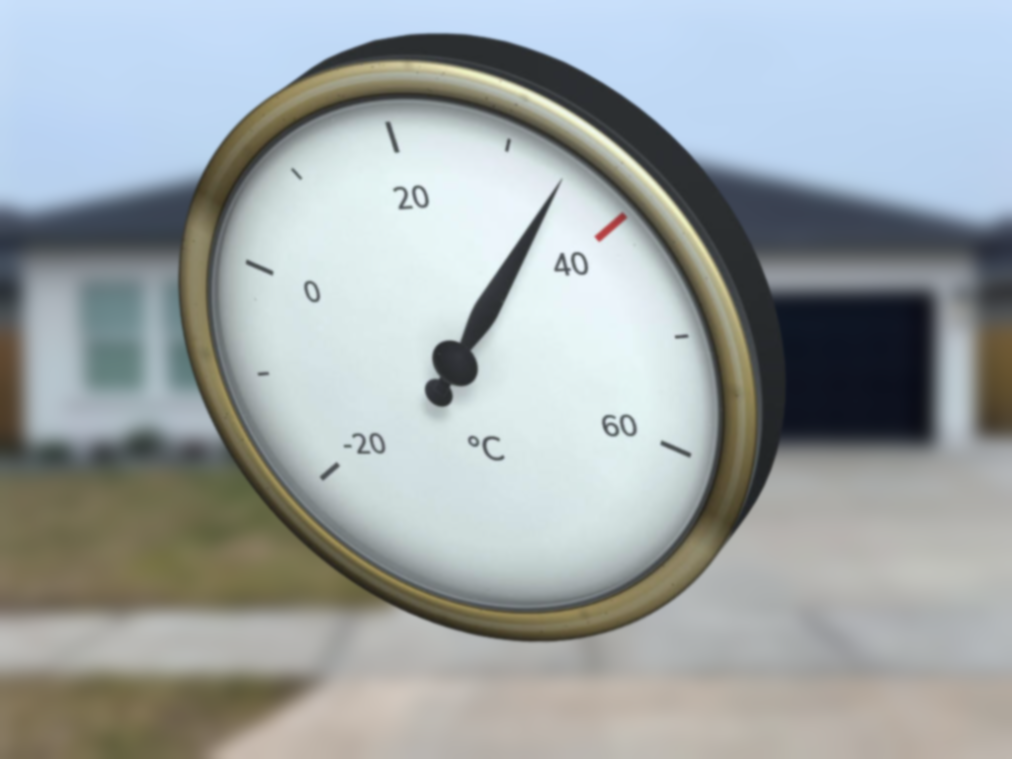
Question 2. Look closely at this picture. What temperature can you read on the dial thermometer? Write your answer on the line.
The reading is 35 °C
